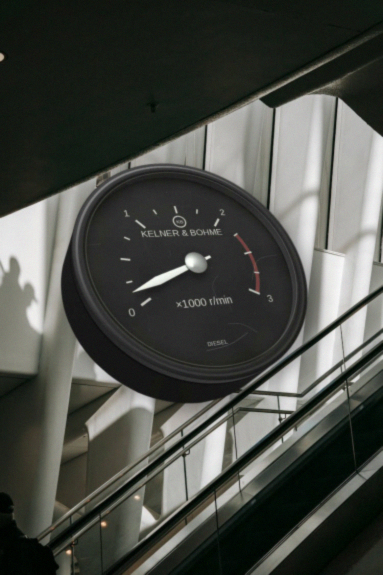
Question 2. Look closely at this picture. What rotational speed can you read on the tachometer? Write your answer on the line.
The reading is 125 rpm
